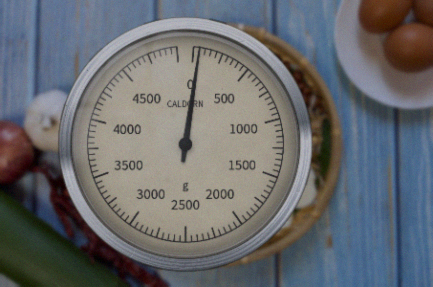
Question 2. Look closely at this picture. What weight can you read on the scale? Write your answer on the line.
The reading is 50 g
